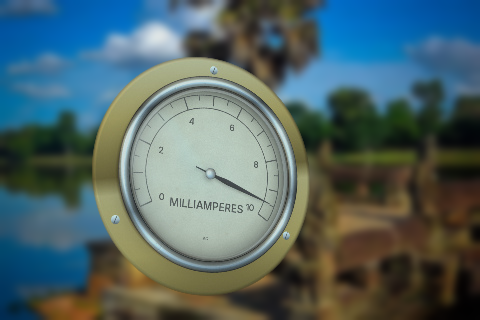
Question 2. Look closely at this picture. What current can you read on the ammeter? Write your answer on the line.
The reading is 9.5 mA
